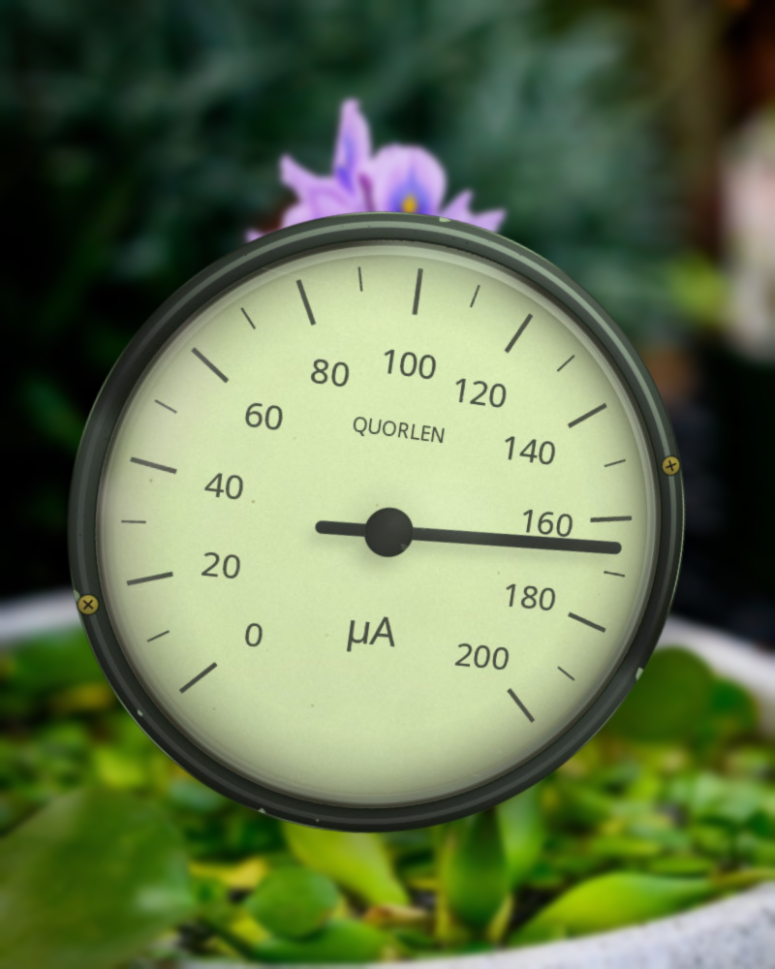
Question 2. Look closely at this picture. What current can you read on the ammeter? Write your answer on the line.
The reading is 165 µA
